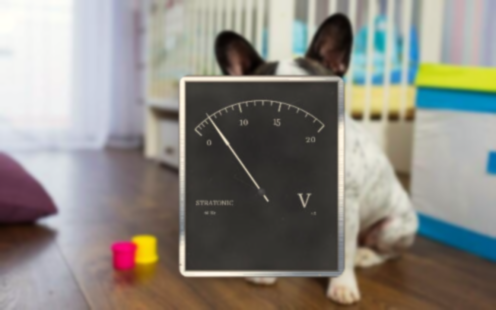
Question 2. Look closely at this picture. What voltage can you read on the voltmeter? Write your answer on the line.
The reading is 5 V
